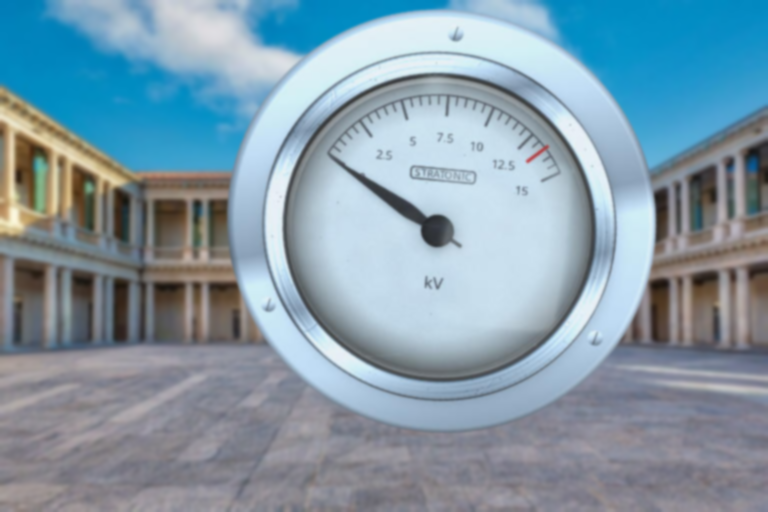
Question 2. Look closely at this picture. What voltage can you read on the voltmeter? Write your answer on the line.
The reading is 0 kV
